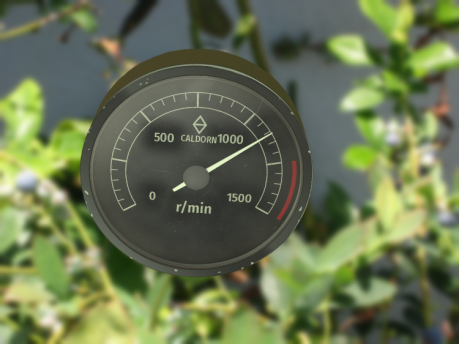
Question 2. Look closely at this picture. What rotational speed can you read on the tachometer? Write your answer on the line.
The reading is 1100 rpm
